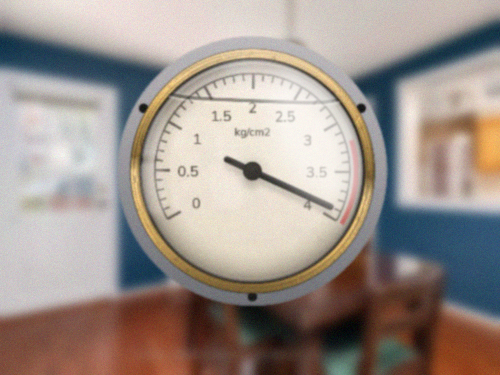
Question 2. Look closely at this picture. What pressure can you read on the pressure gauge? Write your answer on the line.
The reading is 3.9 kg/cm²
